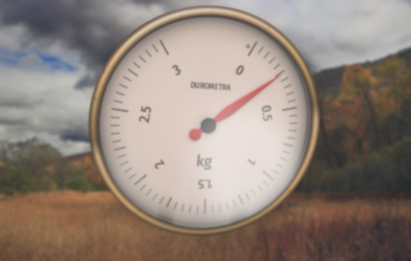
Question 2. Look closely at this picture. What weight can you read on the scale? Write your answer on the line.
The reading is 0.25 kg
